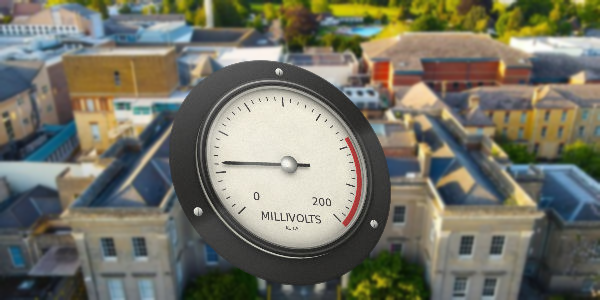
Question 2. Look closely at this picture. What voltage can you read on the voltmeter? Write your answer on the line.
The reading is 30 mV
